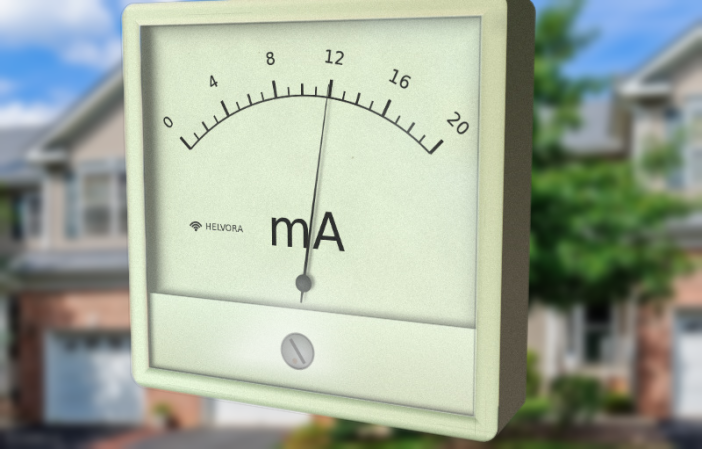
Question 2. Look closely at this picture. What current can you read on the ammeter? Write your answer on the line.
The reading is 12 mA
